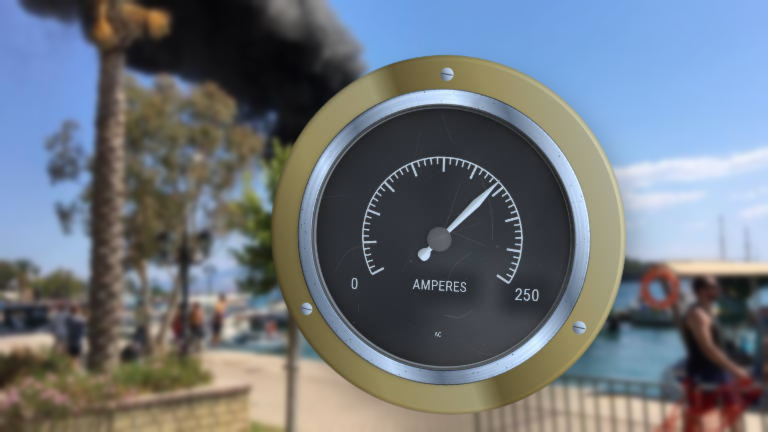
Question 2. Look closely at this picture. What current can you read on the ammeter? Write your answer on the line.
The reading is 170 A
